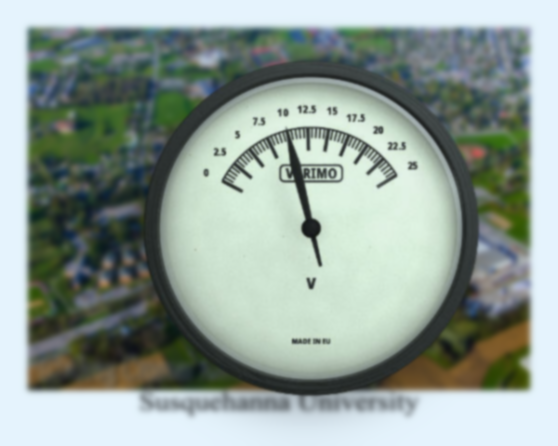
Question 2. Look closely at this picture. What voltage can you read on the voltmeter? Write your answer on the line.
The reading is 10 V
